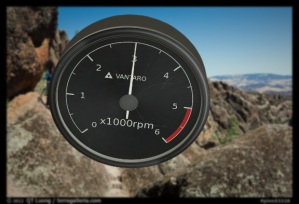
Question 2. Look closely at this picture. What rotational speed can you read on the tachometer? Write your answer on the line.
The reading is 3000 rpm
